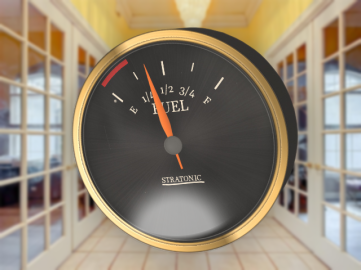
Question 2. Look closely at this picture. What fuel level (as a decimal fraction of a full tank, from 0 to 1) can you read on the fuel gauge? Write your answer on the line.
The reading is 0.375
